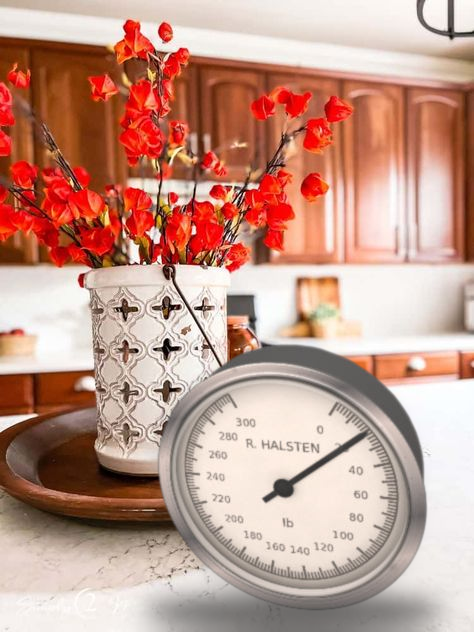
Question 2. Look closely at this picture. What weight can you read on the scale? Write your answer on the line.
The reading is 20 lb
